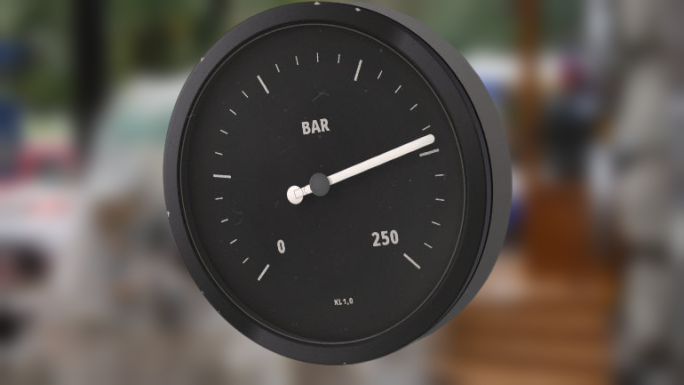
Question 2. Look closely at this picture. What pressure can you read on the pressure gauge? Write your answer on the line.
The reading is 195 bar
